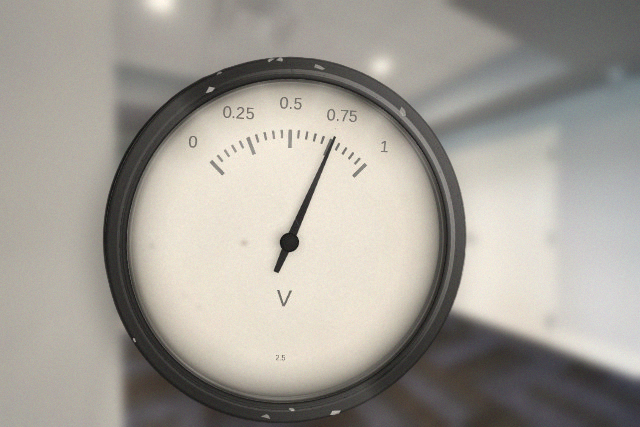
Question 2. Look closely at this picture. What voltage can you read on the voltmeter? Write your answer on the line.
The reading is 0.75 V
